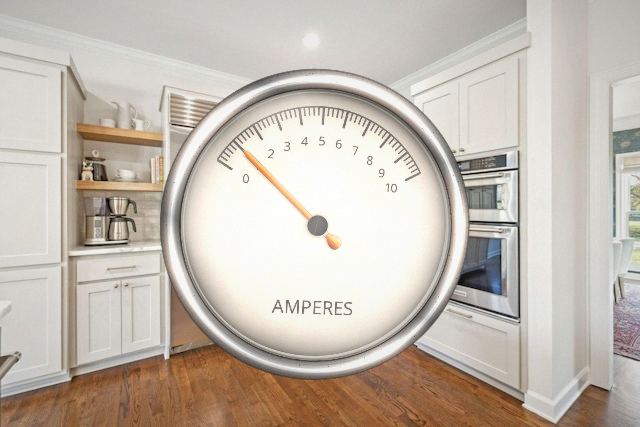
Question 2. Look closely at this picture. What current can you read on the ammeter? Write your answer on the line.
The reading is 1 A
